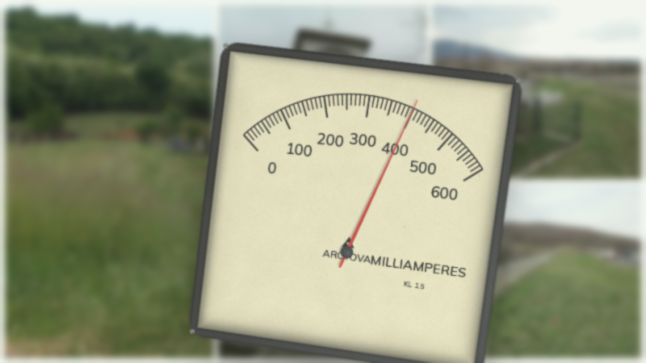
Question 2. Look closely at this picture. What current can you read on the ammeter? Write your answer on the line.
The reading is 400 mA
